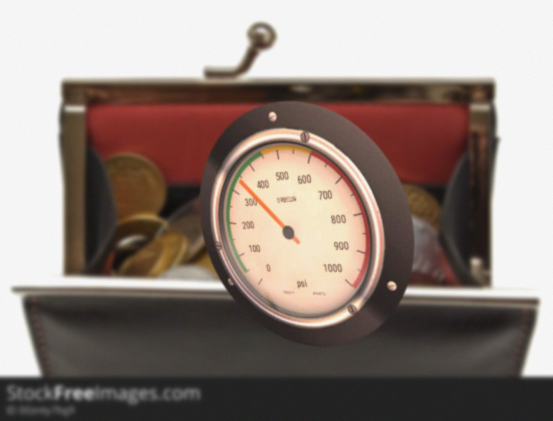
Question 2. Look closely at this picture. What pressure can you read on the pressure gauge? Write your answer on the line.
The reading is 350 psi
